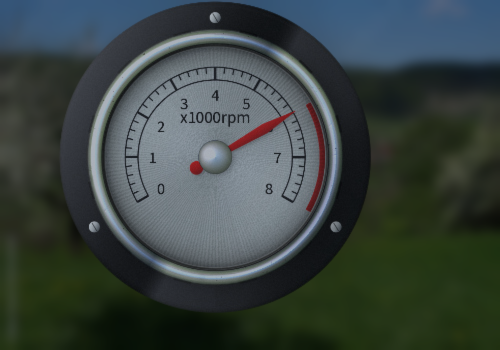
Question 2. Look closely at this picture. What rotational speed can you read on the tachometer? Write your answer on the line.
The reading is 6000 rpm
